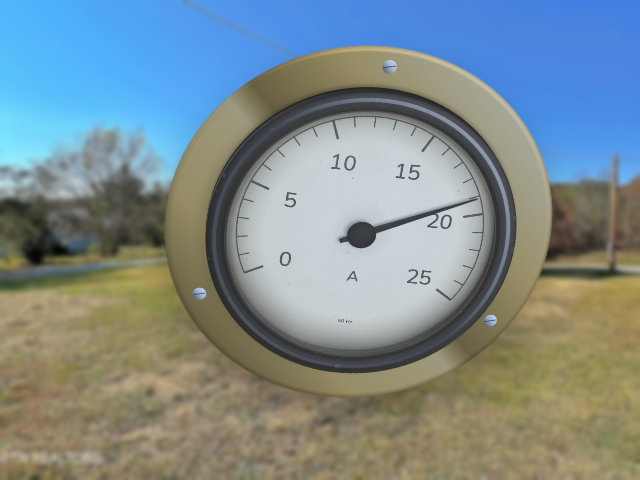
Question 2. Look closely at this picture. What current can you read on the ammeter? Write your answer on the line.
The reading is 19 A
